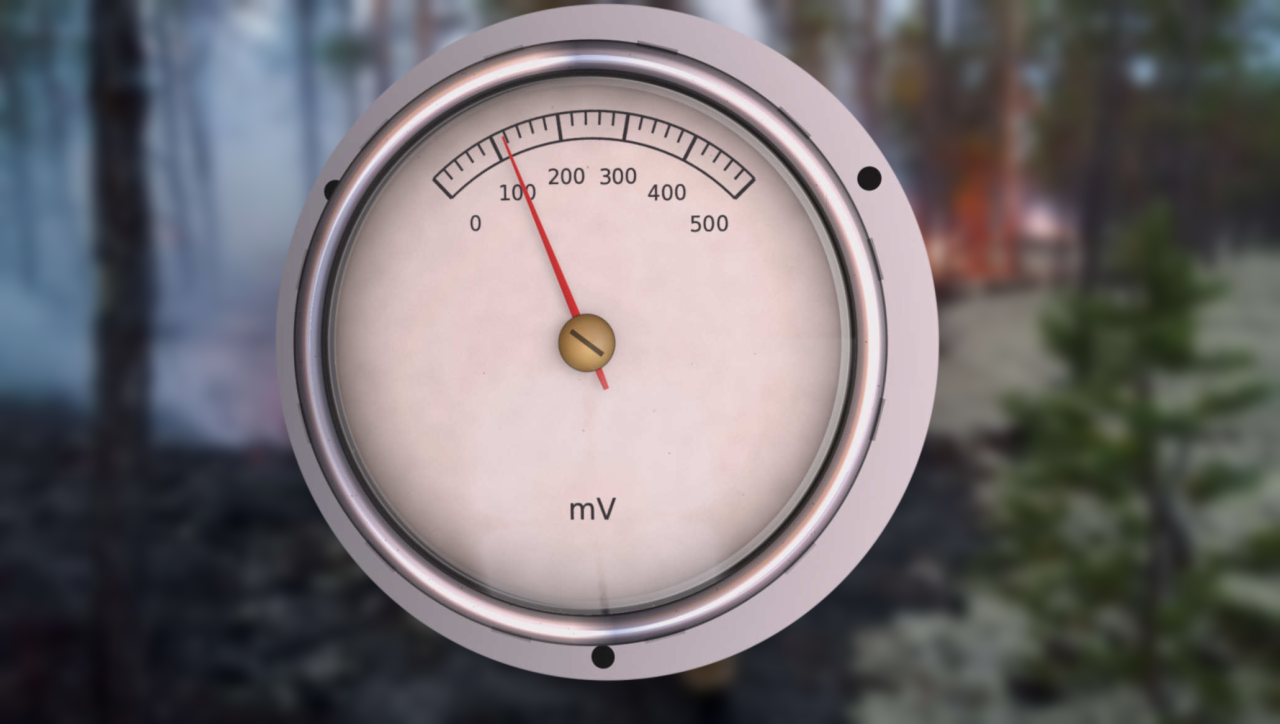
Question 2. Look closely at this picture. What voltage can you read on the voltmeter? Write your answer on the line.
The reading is 120 mV
